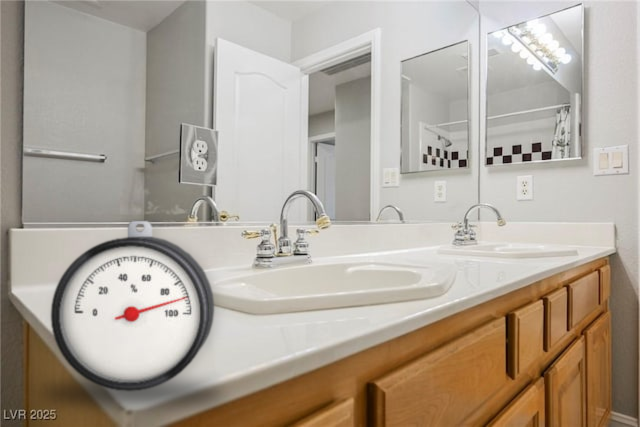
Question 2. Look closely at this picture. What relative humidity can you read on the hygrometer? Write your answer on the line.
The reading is 90 %
